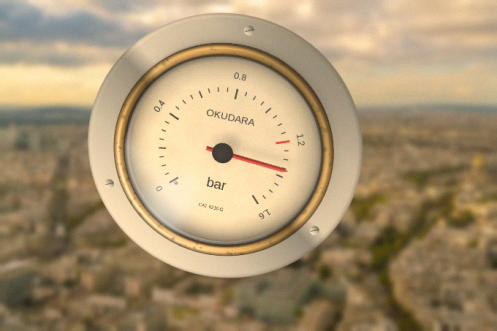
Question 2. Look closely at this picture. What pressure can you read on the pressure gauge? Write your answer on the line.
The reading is 1.35 bar
